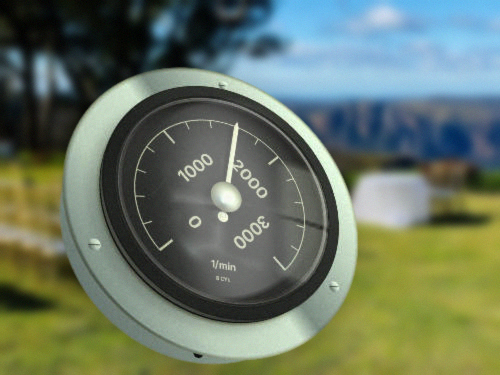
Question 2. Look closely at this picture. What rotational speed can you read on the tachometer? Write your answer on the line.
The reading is 1600 rpm
